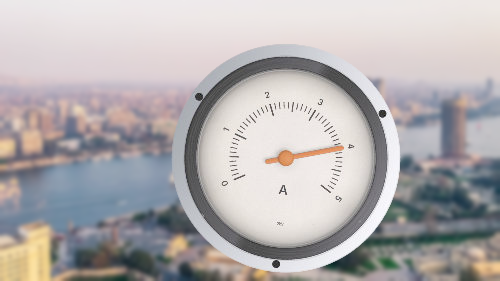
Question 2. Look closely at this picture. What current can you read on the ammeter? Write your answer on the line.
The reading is 4 A
